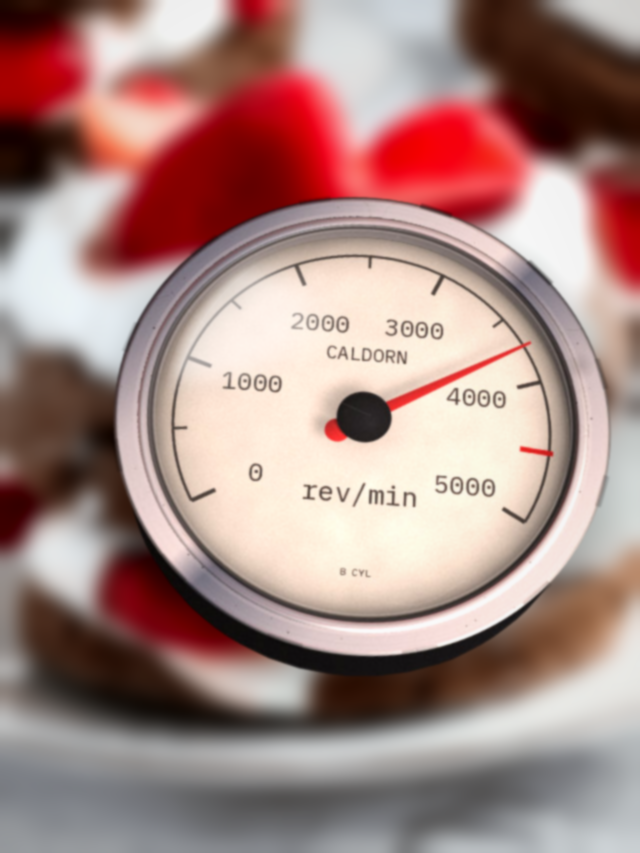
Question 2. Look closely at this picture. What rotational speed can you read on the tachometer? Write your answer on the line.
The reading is 3750 rpm
